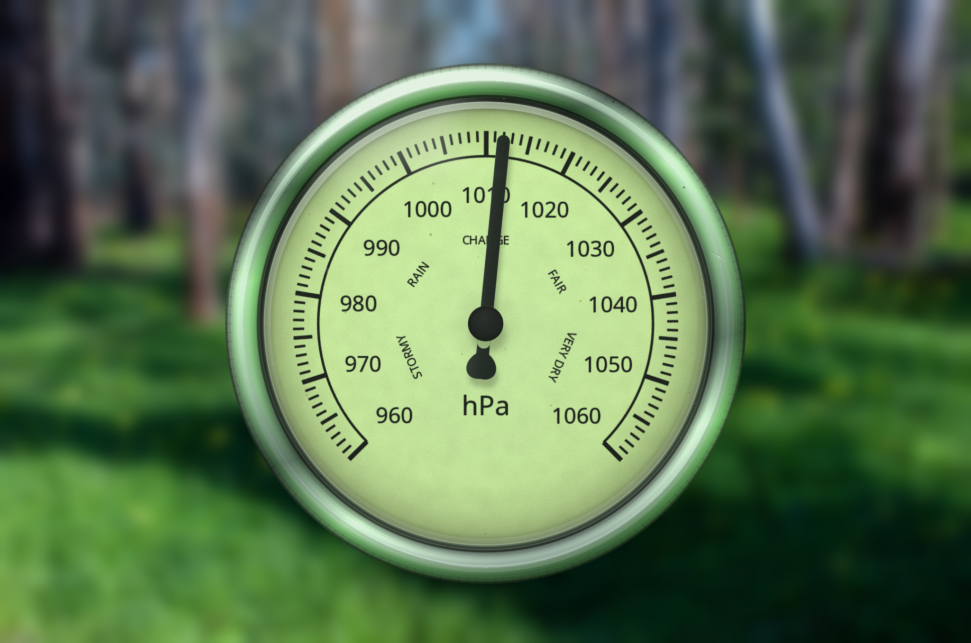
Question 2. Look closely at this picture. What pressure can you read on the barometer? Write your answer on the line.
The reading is 1012 hPa
